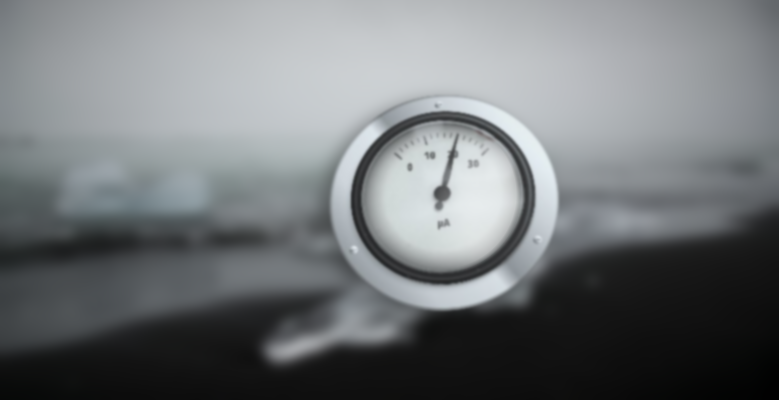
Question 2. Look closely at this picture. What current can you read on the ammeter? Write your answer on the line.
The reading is 20 µA
